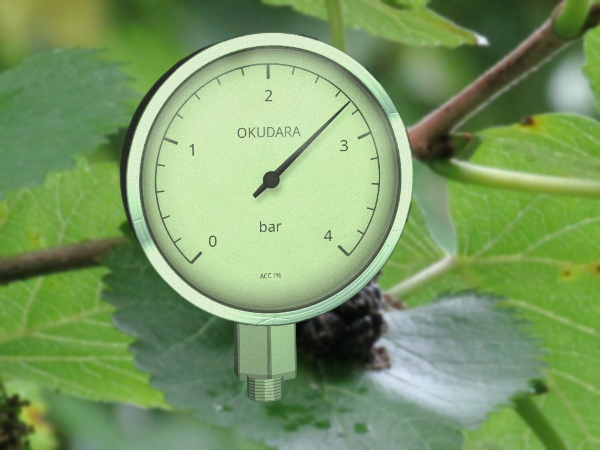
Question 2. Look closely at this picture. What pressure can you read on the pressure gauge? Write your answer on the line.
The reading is 2.7 bar
